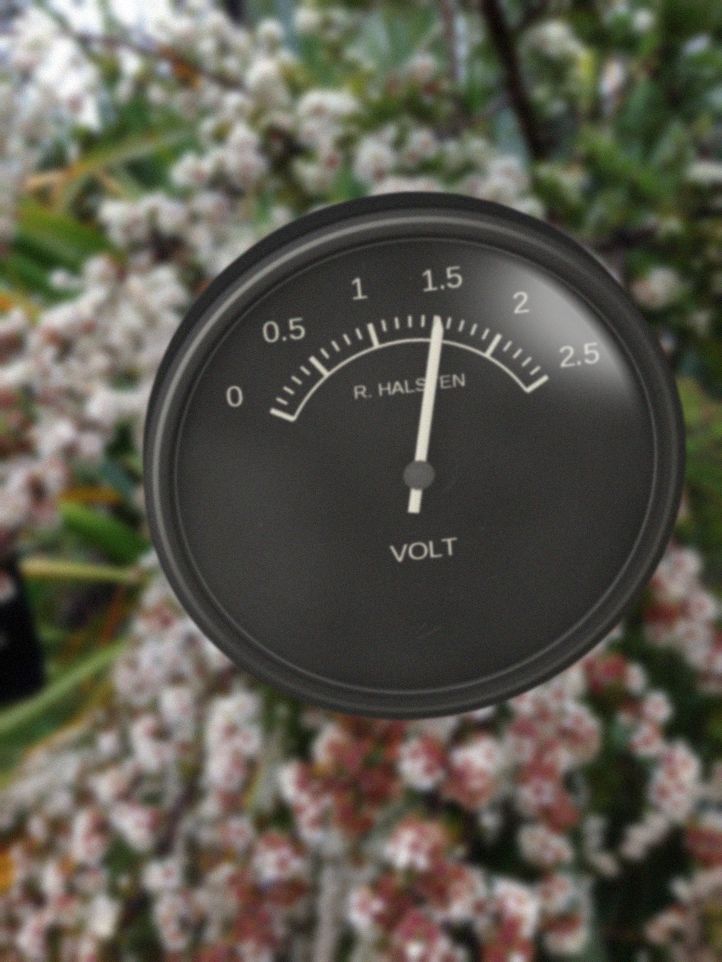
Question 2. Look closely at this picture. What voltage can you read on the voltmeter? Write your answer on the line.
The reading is 1.5 V
